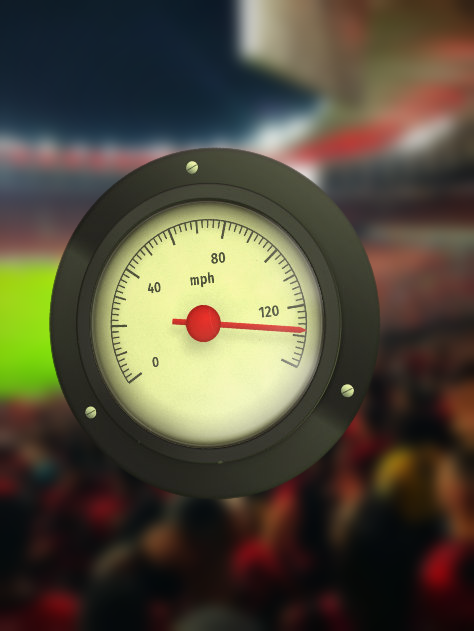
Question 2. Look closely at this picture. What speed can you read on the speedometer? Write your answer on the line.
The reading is 128 mph
